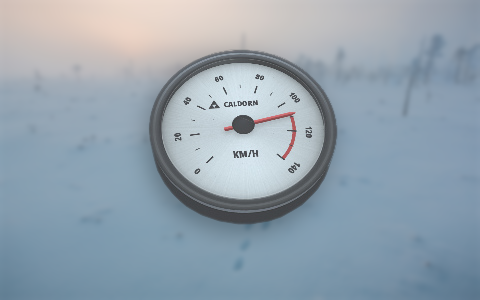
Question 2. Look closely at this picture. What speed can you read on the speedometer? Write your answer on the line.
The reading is 110 km/h
